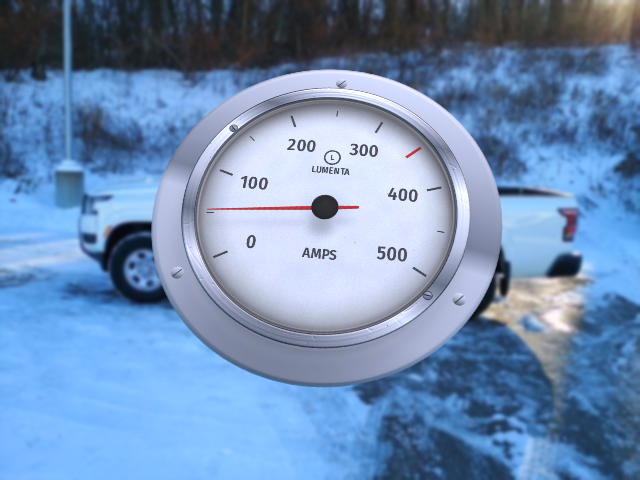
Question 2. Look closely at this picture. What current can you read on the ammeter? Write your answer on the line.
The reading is 50 A
